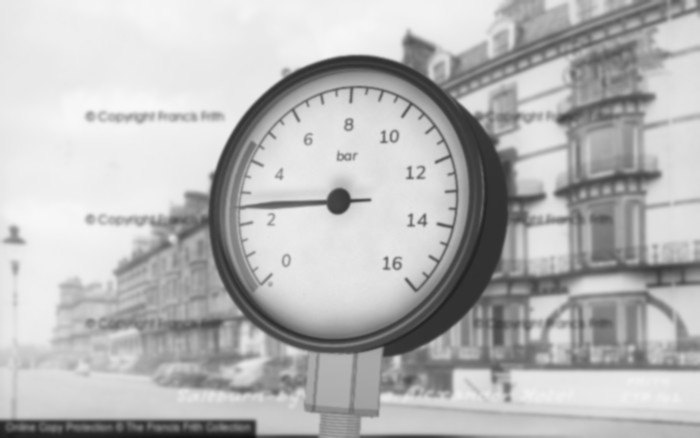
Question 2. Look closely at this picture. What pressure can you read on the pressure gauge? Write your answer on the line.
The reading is 2.5 bar
